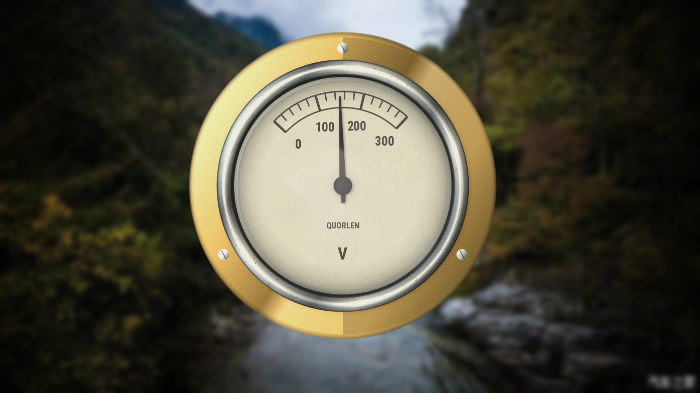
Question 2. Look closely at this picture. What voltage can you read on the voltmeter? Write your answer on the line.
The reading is 150 V
